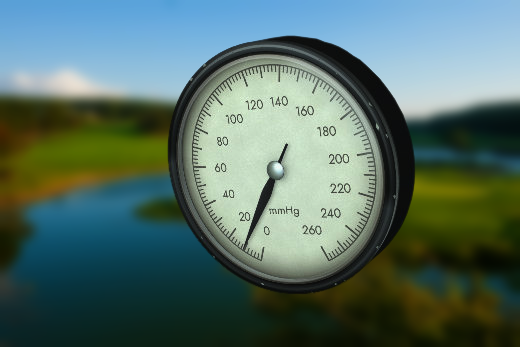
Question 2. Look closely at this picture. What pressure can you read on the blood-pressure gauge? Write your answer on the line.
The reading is 10 mmHg
